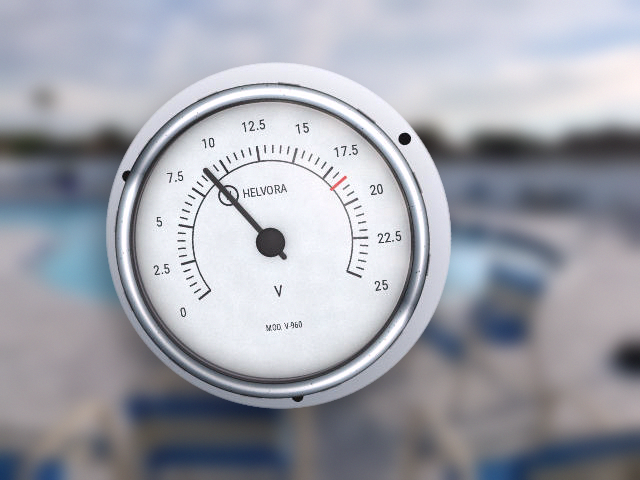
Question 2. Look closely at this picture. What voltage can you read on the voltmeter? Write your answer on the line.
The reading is 9 V
